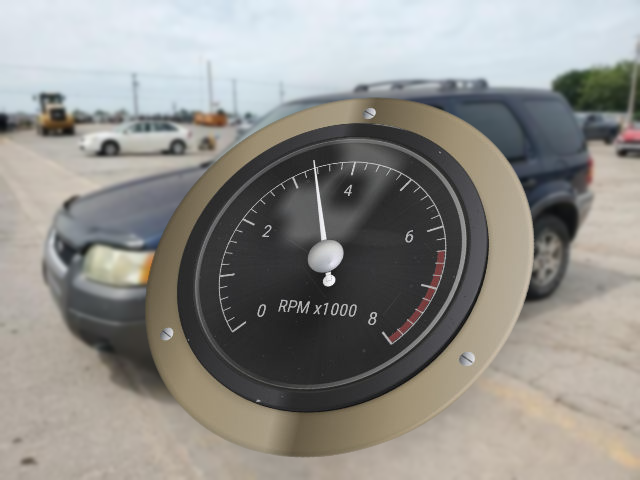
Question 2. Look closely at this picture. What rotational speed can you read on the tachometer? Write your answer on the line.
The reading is 3400 rpm
